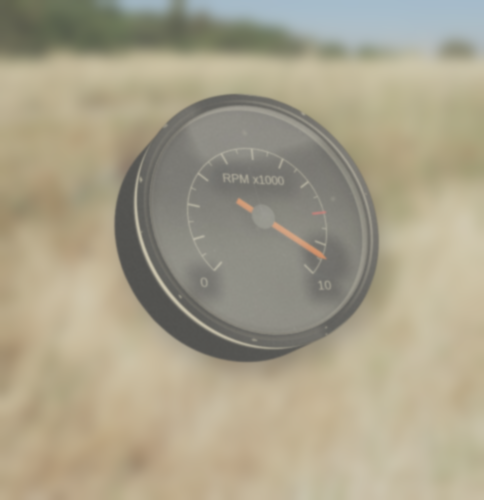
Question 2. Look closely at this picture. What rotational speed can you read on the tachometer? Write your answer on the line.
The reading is 9500 rpm
